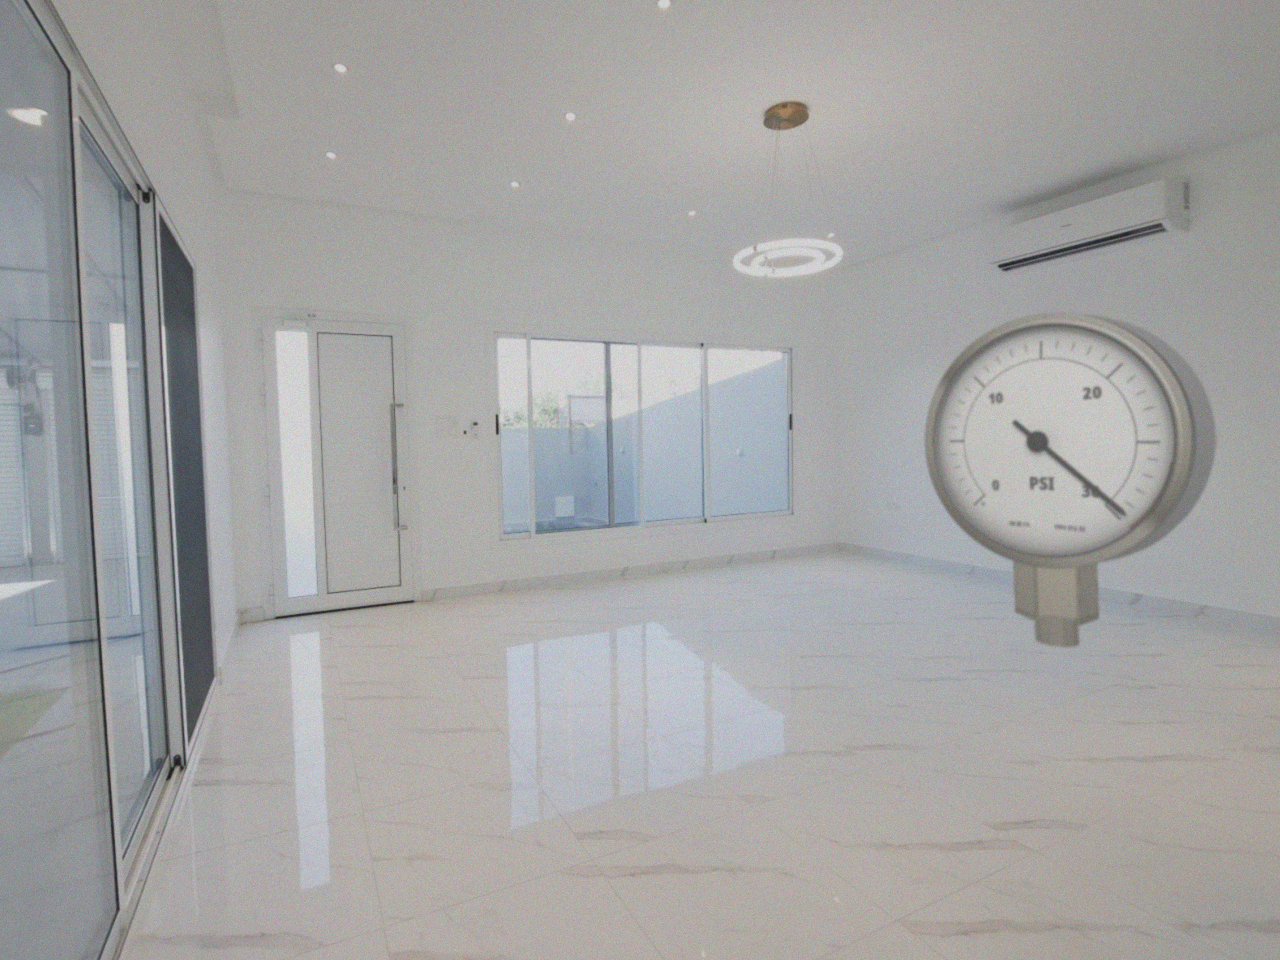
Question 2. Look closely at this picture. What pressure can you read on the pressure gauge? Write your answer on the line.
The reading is 29.5 psi
